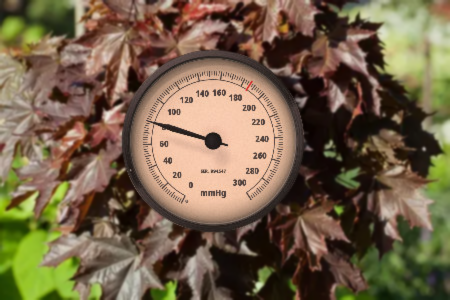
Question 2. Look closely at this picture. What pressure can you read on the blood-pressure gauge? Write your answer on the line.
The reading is 80 mmHg
